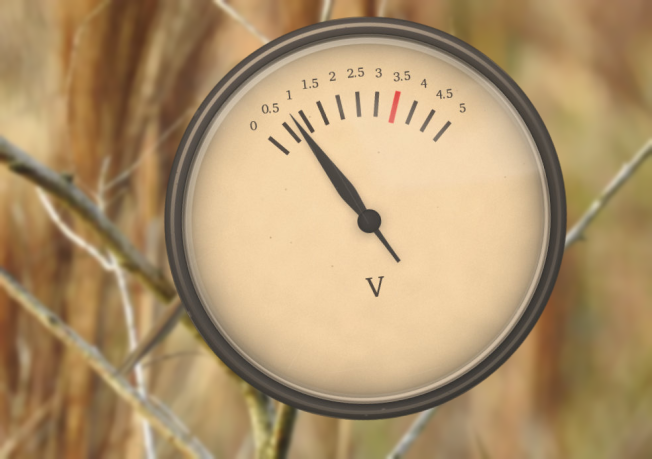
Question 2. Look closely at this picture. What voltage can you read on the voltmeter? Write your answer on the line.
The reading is 0.75 V
